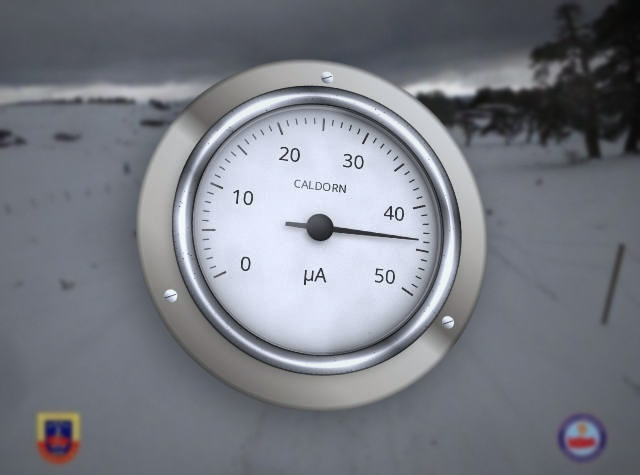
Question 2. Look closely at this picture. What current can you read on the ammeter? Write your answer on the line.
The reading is 44 µA
